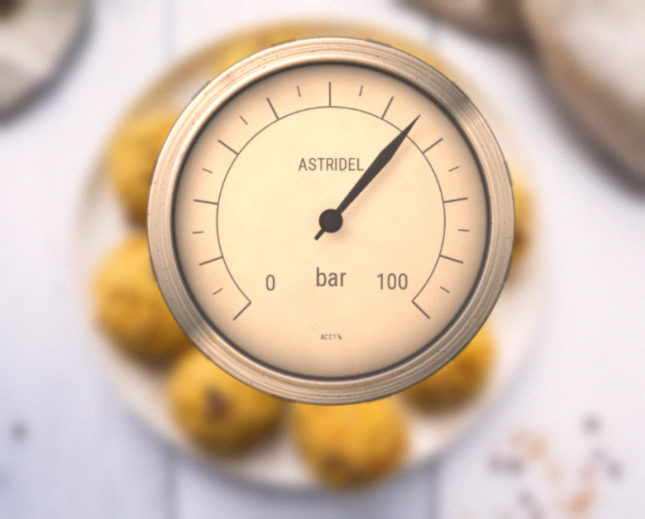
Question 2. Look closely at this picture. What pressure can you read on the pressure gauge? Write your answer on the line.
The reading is 65 bar
